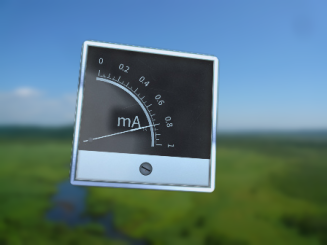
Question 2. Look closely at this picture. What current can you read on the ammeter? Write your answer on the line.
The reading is 0.8 mA
